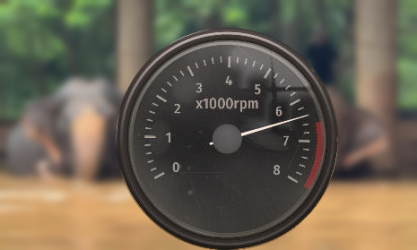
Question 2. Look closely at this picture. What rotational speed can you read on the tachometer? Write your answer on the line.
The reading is 6400 rpm
